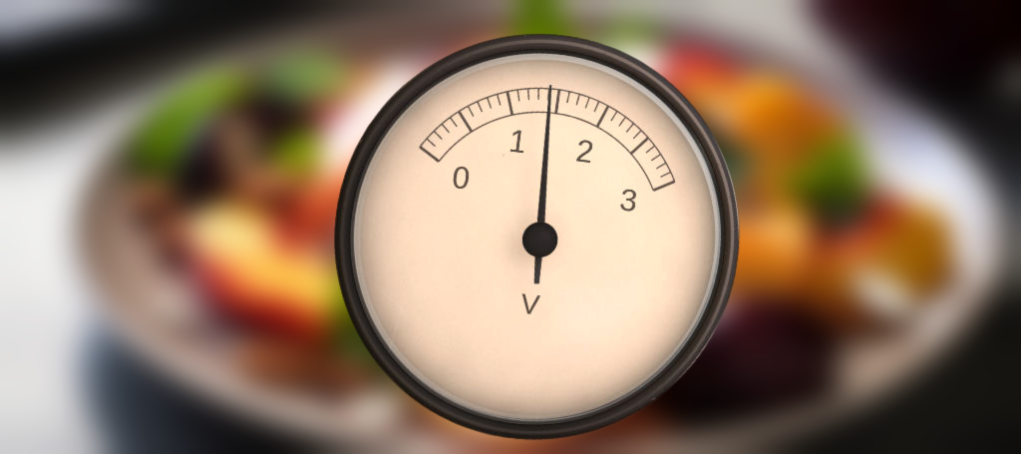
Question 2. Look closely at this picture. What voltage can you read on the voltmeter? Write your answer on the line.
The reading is 1.4 V
